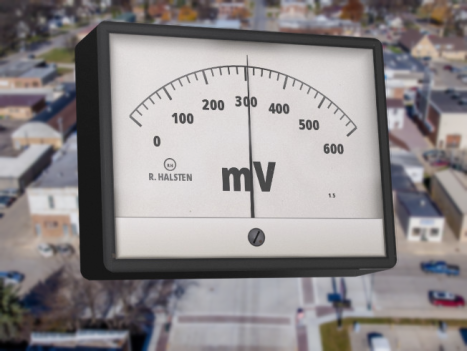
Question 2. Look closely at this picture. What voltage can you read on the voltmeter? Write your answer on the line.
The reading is 300 mV
